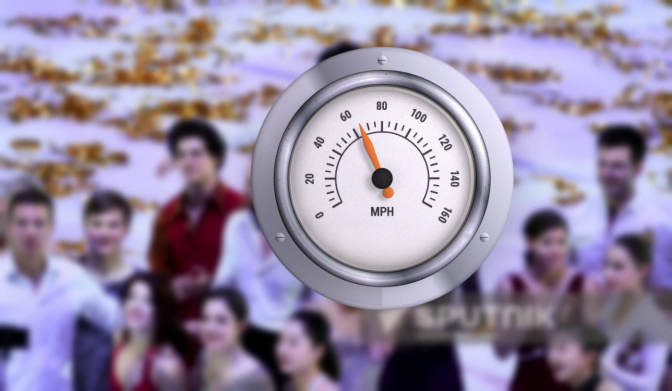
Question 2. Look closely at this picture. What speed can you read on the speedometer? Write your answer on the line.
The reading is 65 mph
